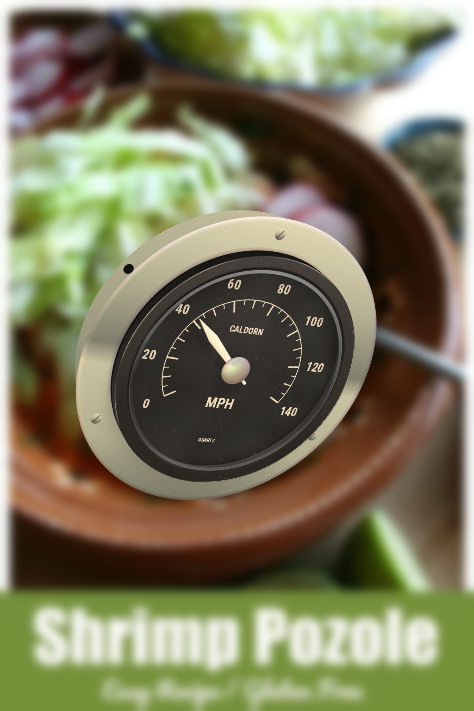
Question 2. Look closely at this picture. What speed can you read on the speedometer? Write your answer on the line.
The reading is 42.5 mph
